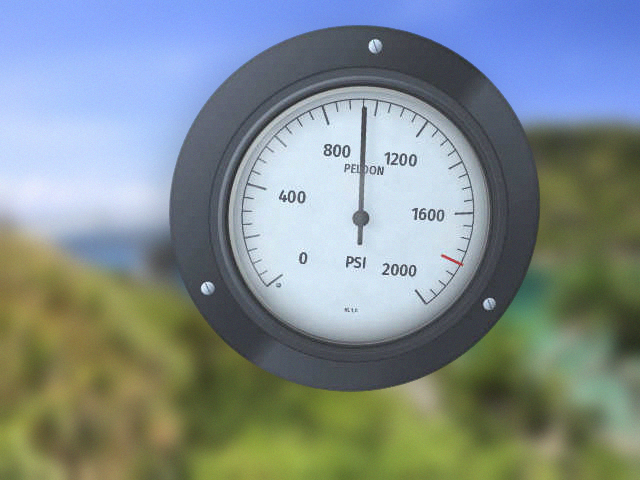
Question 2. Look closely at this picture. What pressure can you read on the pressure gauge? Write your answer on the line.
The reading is 950 psi
